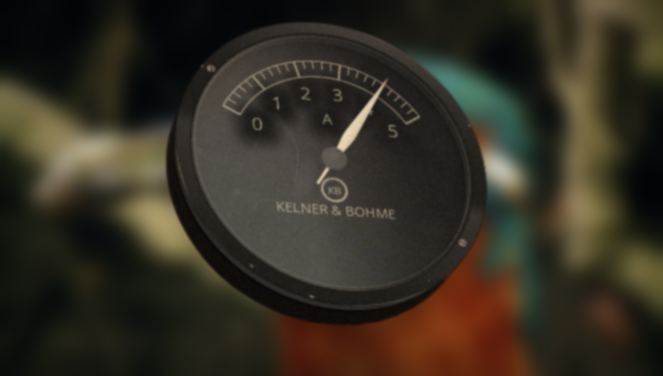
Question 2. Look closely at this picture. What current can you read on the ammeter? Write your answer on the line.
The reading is 4 A
